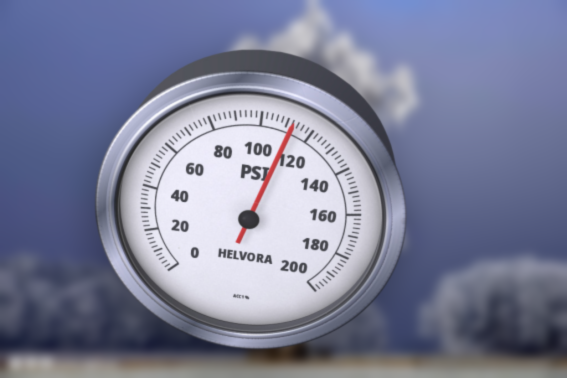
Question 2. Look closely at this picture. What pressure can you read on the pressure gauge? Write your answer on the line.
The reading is 112 psi
